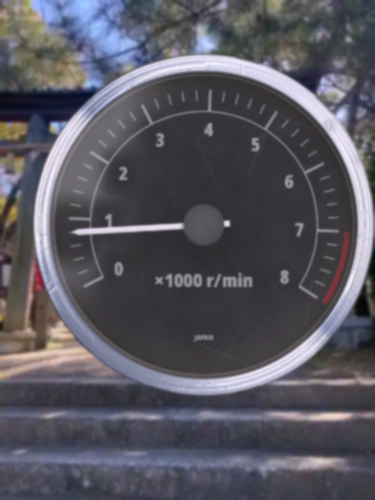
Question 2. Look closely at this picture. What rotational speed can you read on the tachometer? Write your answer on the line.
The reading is 800 rpm
